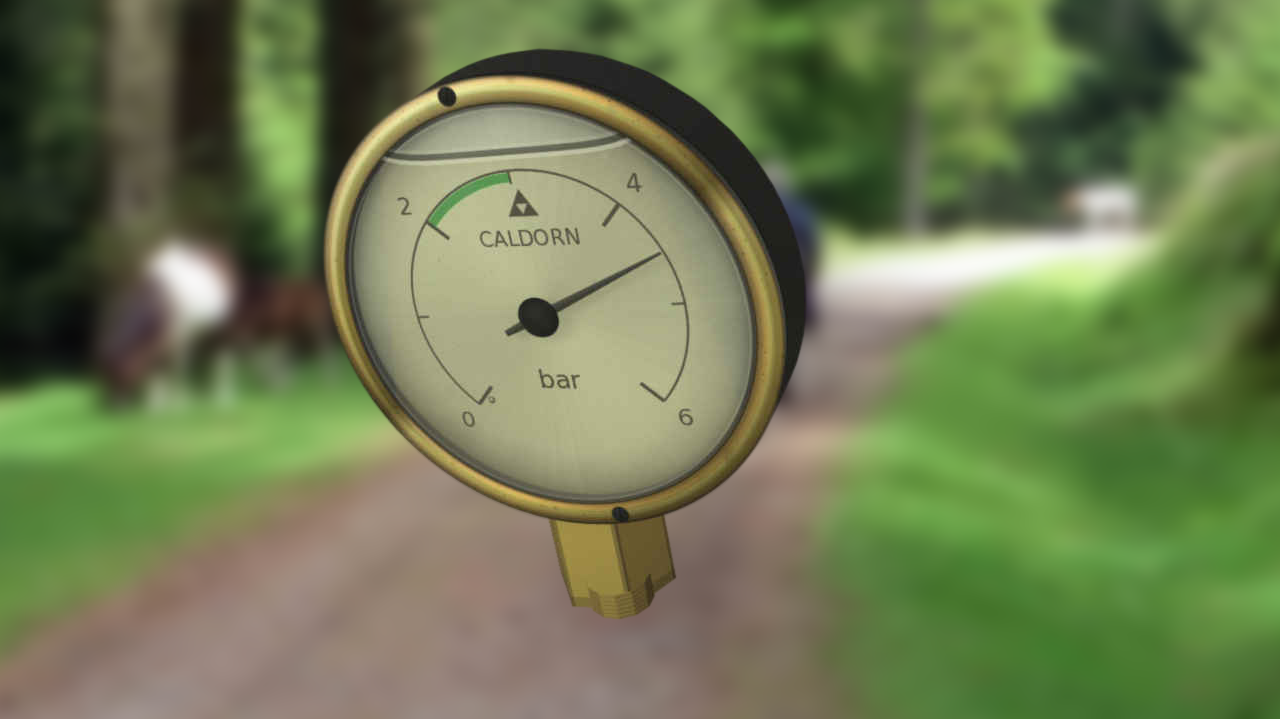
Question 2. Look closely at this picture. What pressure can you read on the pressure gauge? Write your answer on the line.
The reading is 4.5 bar
